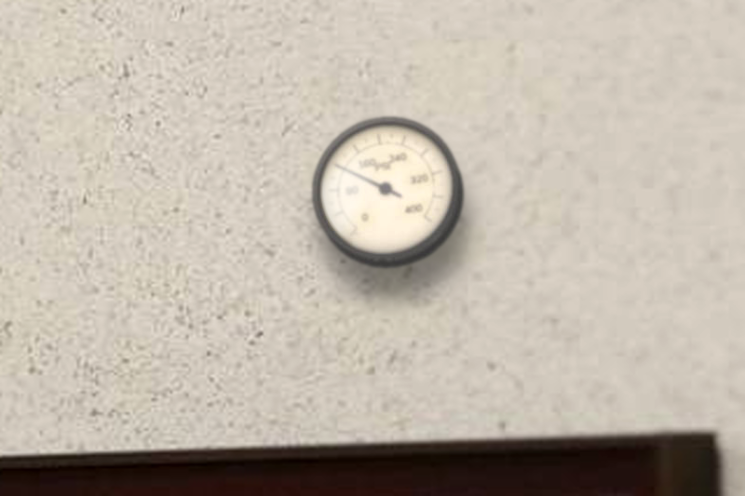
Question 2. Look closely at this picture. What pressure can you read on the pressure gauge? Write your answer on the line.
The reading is 120 psi
